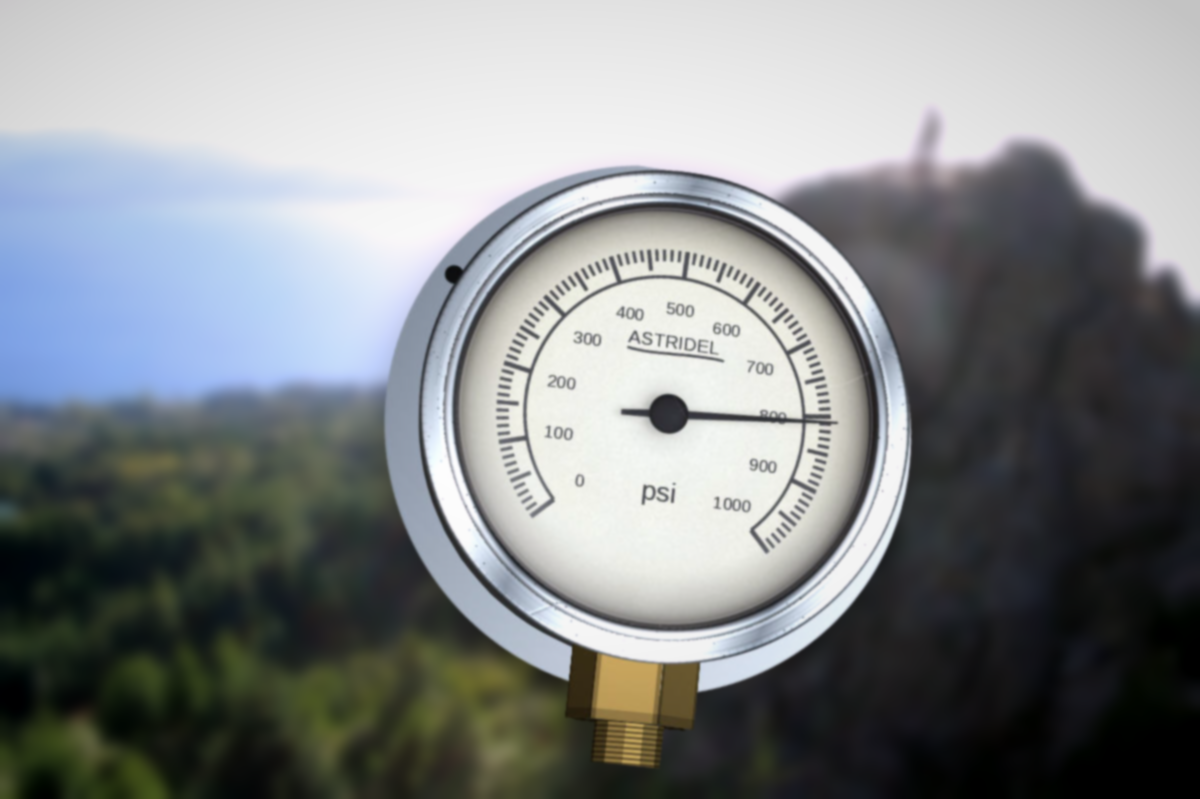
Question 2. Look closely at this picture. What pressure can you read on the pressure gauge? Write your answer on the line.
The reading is 810 psi
